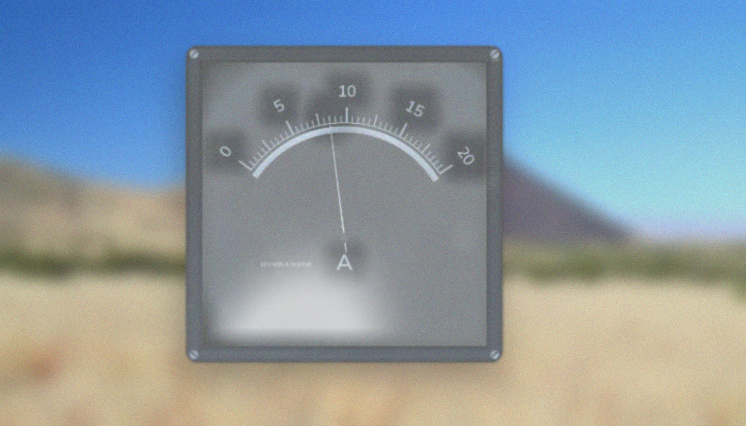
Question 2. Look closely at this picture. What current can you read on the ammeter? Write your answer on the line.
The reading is 8.5 A
